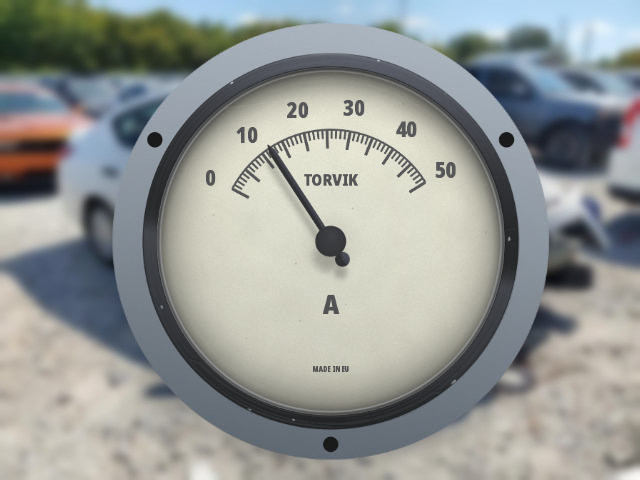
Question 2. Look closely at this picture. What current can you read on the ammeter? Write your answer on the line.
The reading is 12 A
